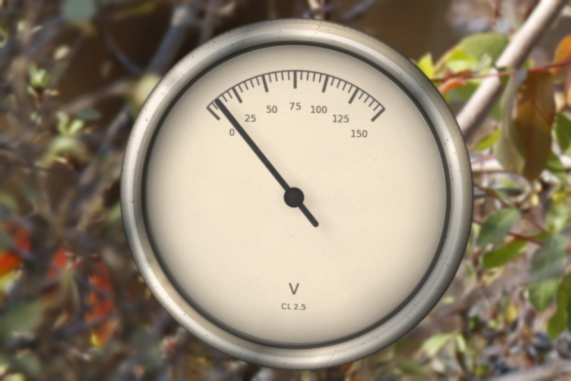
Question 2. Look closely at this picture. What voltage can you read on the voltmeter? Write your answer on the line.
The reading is 10 V
